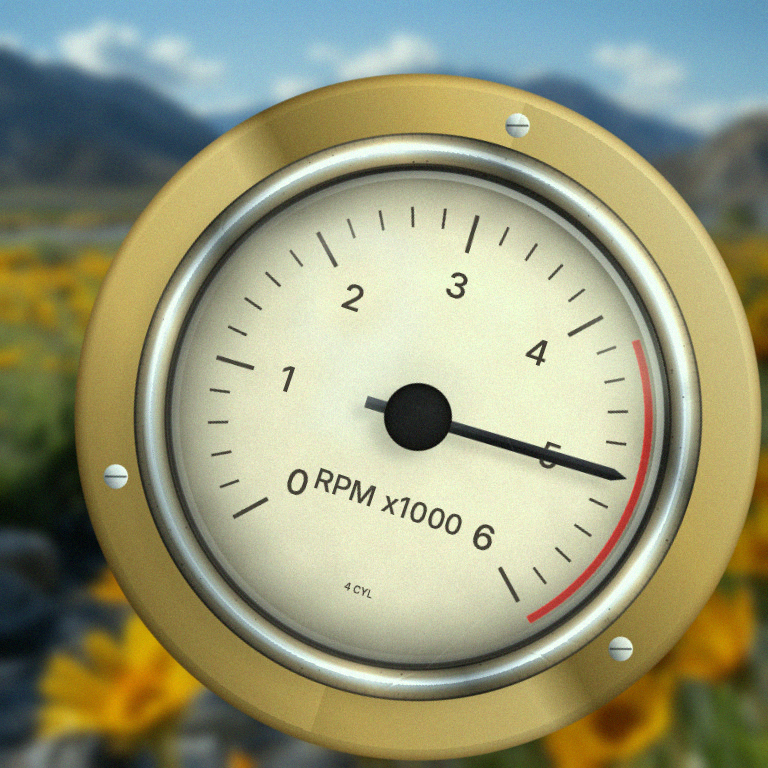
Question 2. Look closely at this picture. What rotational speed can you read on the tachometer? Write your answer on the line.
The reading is 5000 rpm
